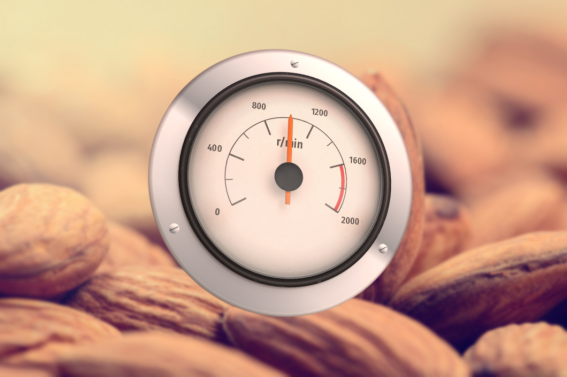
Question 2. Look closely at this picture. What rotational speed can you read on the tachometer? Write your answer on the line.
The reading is 1000 rpm
